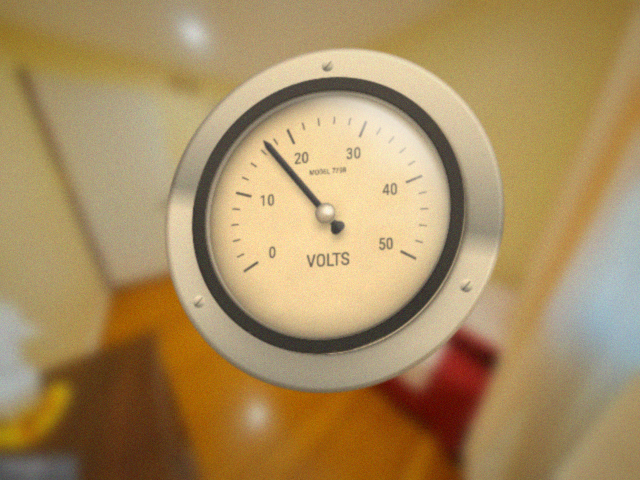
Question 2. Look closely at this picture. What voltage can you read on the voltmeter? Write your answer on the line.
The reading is 17 V
